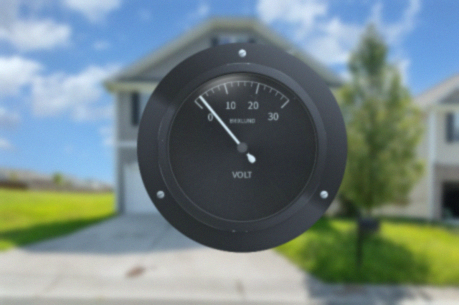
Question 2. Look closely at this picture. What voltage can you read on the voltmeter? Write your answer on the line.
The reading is 2 V
